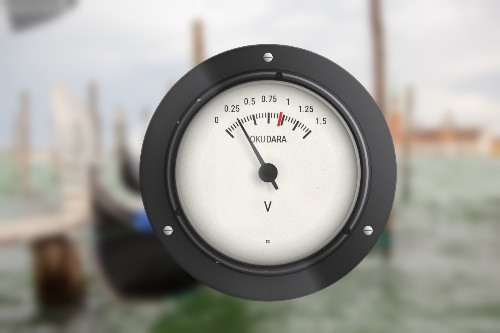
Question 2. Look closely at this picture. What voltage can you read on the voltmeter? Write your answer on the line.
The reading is 0.25 V
